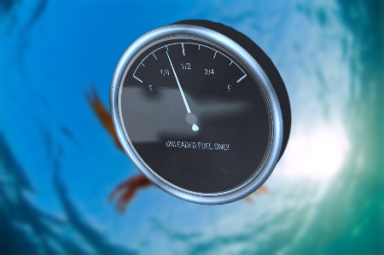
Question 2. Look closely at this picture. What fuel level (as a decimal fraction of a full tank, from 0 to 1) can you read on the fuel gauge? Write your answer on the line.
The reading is 0.375
